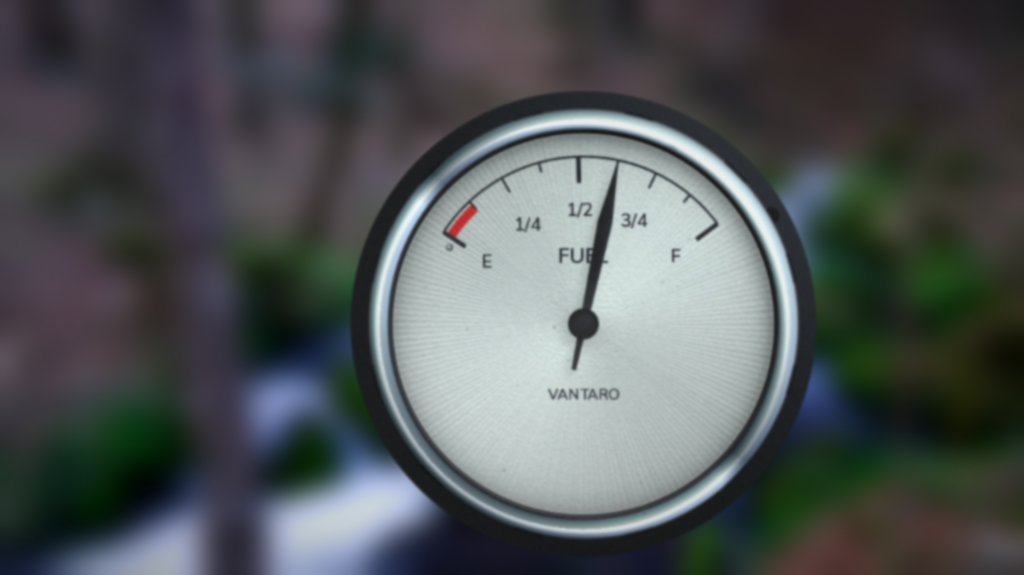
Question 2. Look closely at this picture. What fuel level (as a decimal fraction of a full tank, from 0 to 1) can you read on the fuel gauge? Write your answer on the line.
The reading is 0.625
